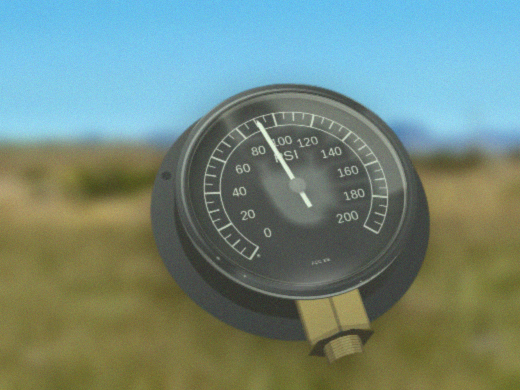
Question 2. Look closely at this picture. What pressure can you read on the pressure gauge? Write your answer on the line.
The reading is 90 psi
